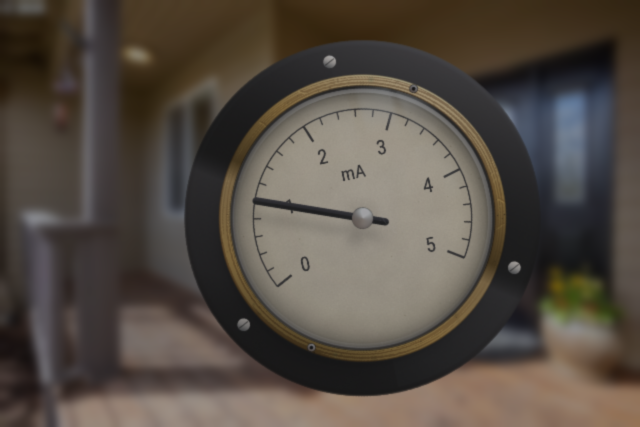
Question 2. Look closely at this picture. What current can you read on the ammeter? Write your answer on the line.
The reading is 1 mA
